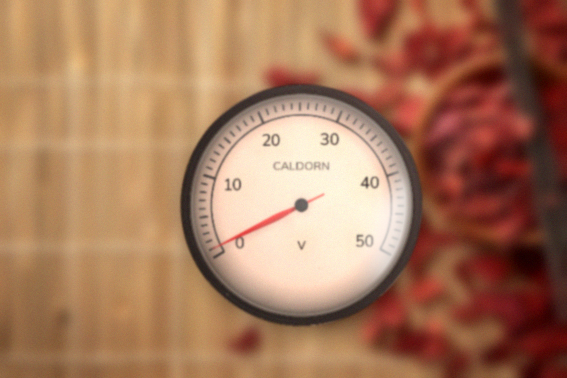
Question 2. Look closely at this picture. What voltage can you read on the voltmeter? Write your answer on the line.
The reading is 1 V
